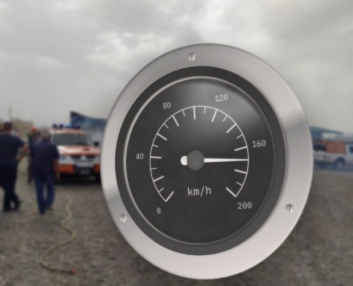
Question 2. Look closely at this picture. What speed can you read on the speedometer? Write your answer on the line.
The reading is 170 km/h
